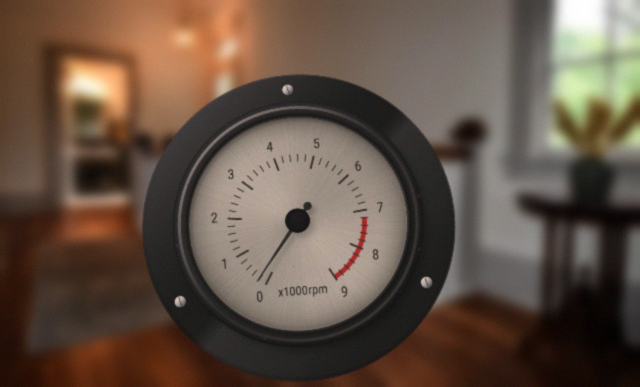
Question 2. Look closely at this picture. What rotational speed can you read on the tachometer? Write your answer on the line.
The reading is 200 rpm
